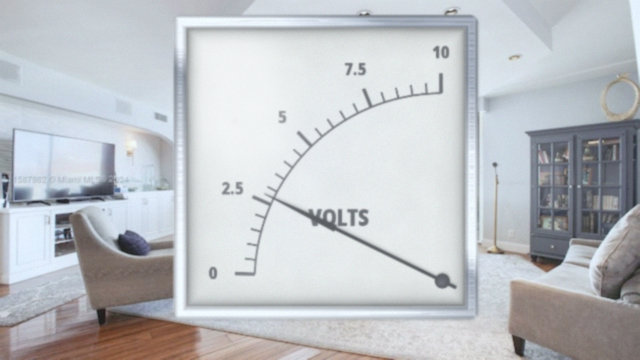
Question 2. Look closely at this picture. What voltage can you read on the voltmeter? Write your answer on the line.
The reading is 2.75 V
